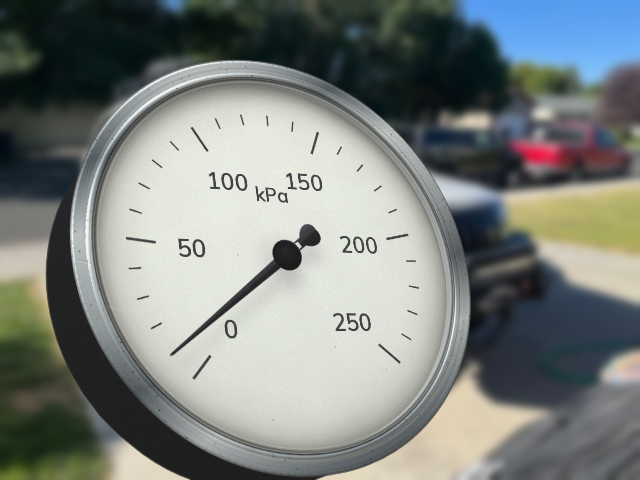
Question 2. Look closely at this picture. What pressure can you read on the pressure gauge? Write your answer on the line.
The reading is 10 kPa
